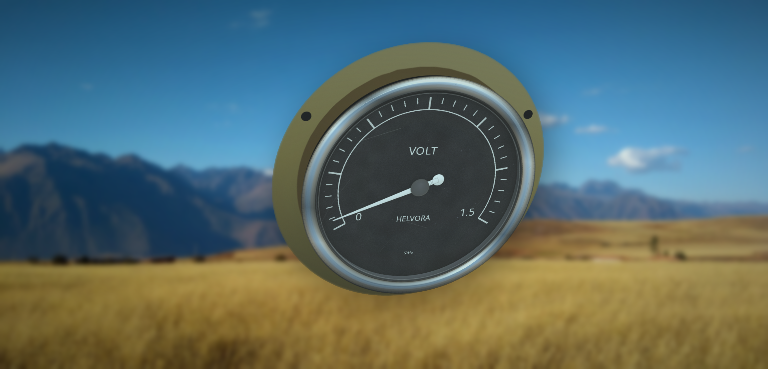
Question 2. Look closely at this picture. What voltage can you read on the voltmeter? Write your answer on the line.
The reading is 0.05 V
